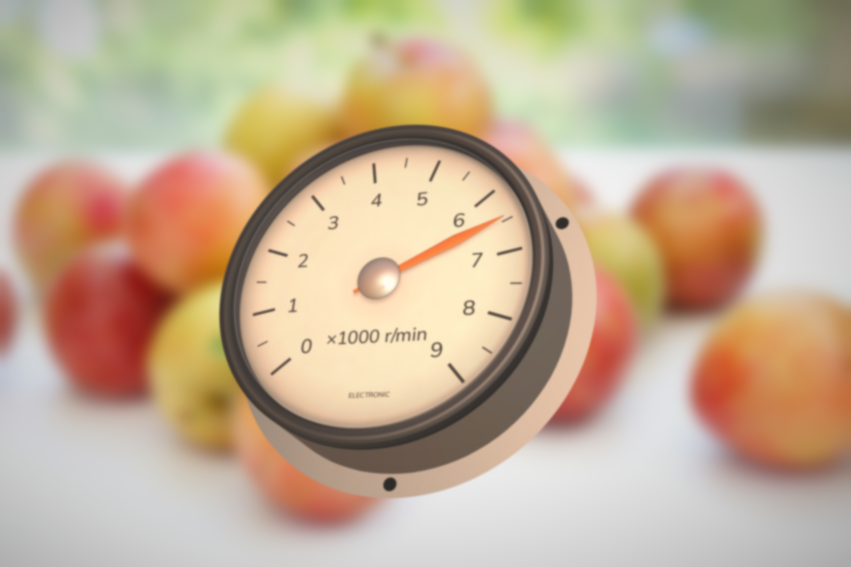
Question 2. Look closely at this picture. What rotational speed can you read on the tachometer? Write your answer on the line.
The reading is 6500 rpm
